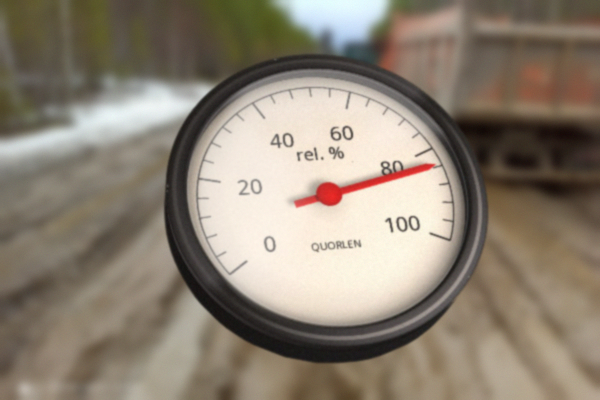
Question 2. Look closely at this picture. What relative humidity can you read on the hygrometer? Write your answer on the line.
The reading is 84 %
